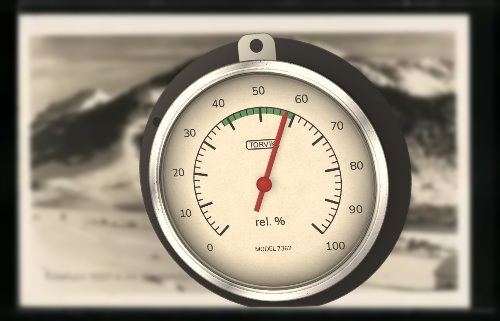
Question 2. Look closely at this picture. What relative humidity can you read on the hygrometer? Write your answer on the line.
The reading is 58 %
